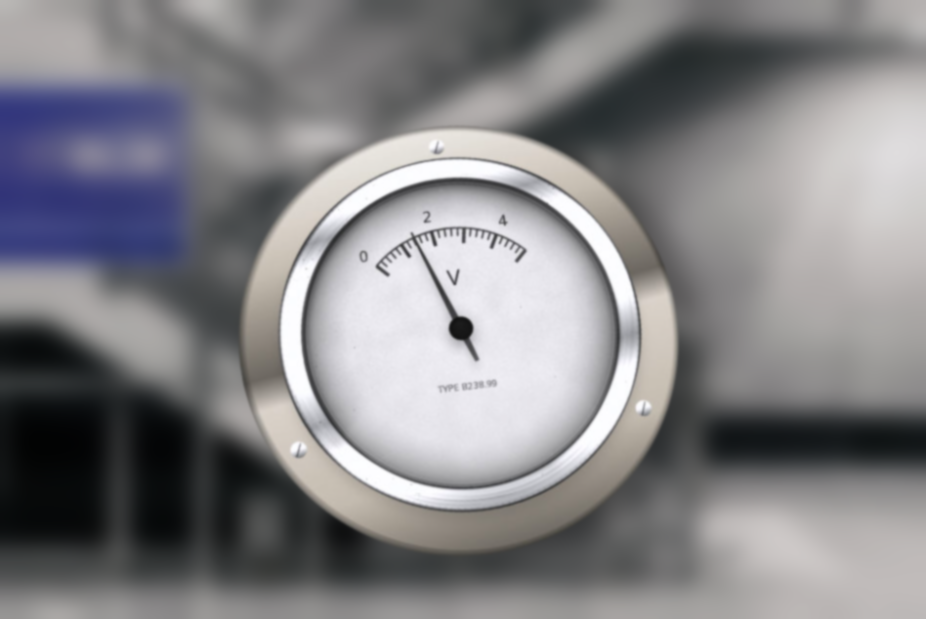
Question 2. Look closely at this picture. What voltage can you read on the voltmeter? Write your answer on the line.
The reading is 1.4 V
